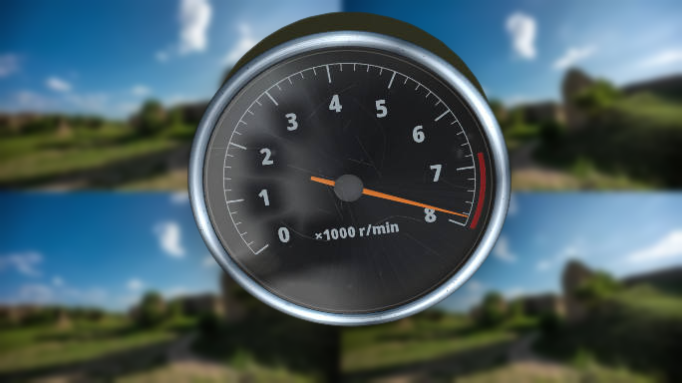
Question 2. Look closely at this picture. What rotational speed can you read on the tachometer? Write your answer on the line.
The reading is 7800 rpm
